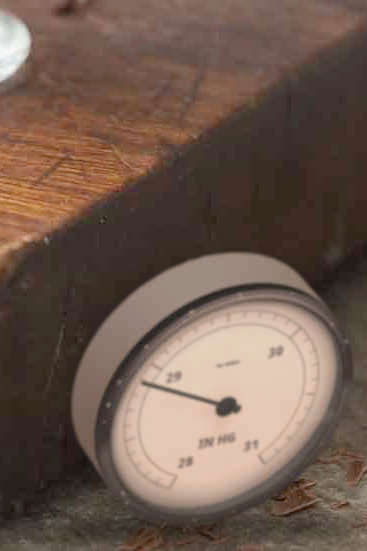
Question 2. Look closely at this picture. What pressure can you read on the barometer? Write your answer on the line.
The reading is 28.9 inHg
